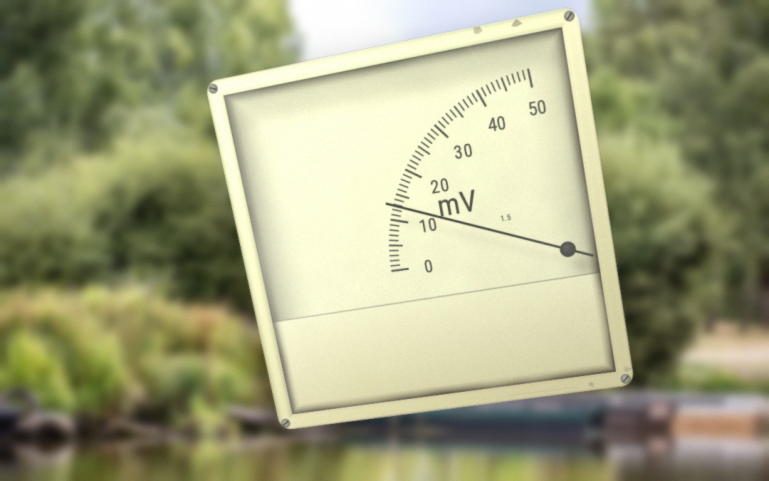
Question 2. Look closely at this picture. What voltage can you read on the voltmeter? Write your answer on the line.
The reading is 13 mV
